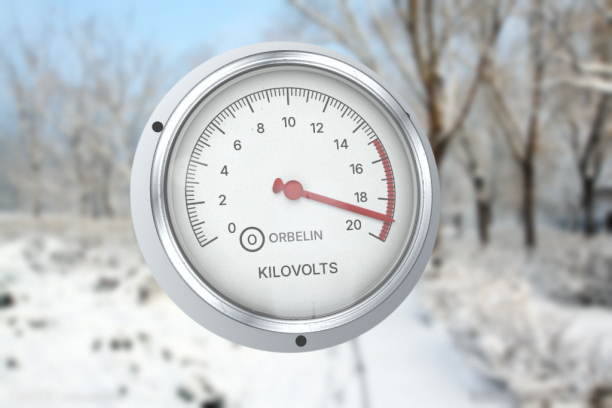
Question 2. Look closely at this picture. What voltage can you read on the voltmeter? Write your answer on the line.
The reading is 19 kV
